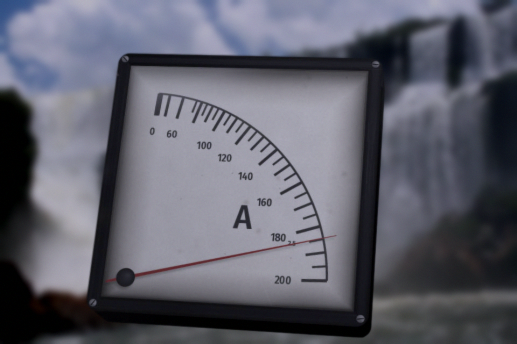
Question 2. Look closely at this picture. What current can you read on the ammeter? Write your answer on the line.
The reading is 185 A
